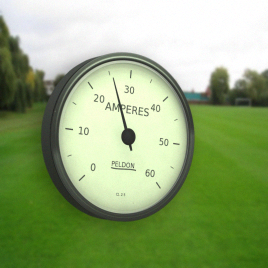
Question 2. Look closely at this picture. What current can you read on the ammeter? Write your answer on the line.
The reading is 25 A
